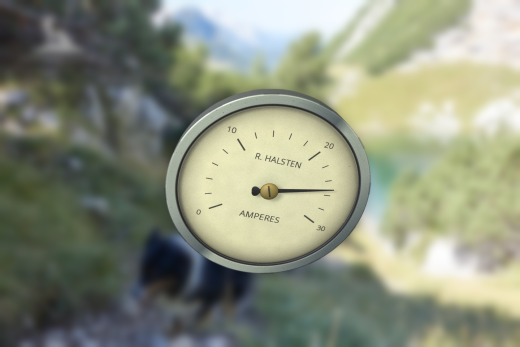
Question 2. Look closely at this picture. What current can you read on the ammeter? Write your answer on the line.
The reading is 25 A
